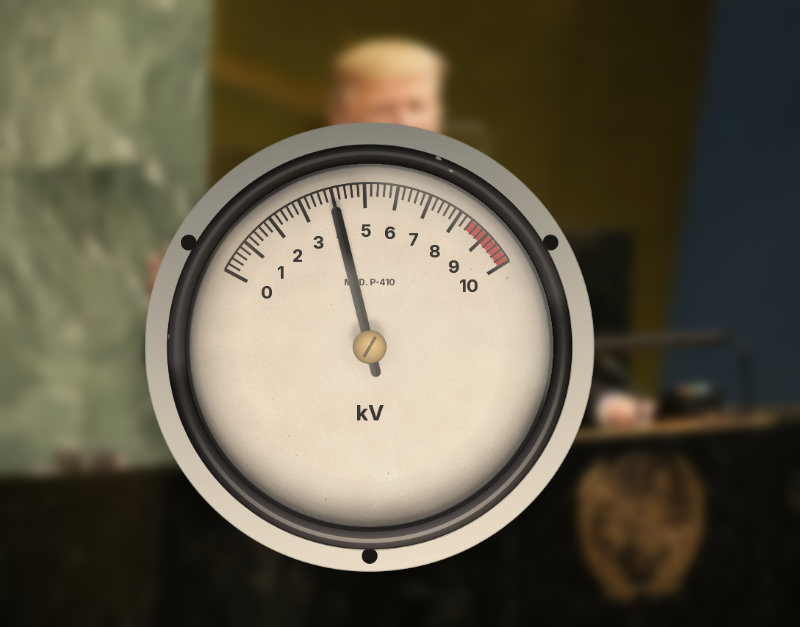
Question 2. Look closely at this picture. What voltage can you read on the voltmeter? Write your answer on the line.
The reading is 4 kV
